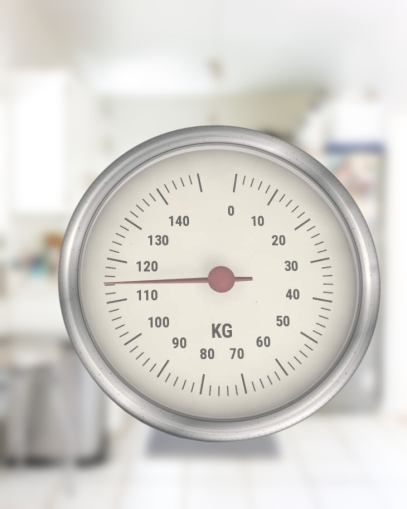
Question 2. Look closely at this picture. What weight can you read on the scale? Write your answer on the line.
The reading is 114 kg
